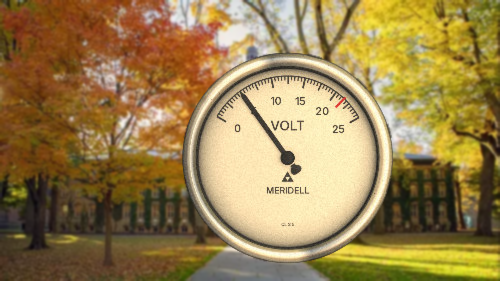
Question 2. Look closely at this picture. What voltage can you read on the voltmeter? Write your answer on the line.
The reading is 5 V
